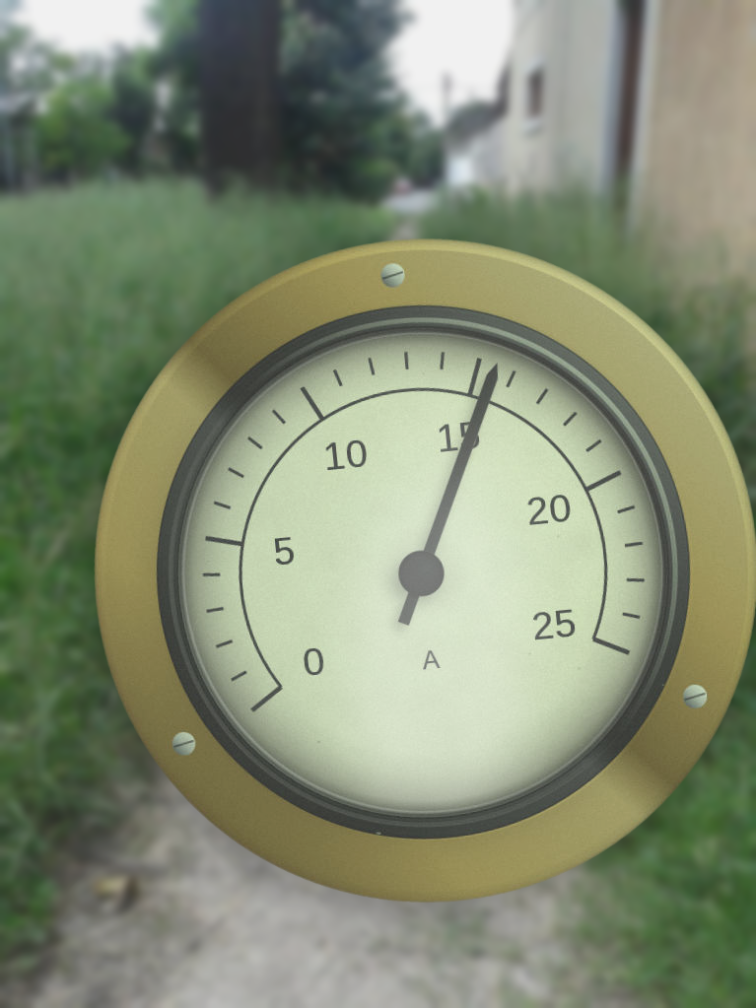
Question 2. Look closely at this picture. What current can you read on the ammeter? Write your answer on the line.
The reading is 15.5 A
